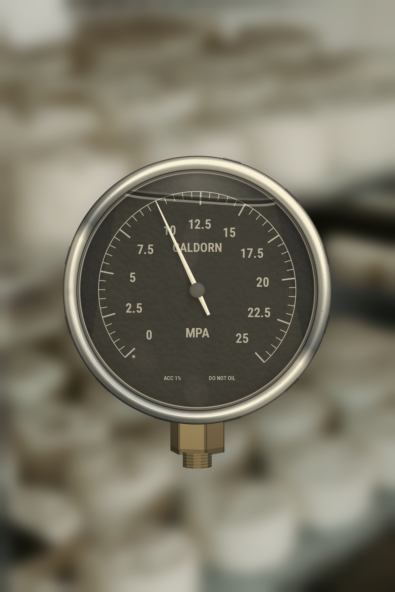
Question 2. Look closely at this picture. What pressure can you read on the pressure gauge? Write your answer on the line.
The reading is 10 MPa
